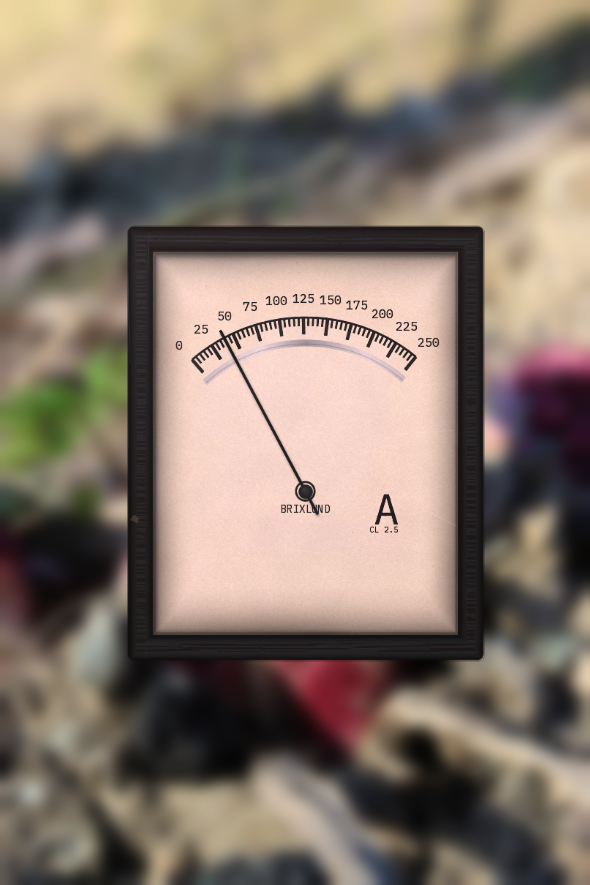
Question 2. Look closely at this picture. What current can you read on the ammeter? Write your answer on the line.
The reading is 40 A
